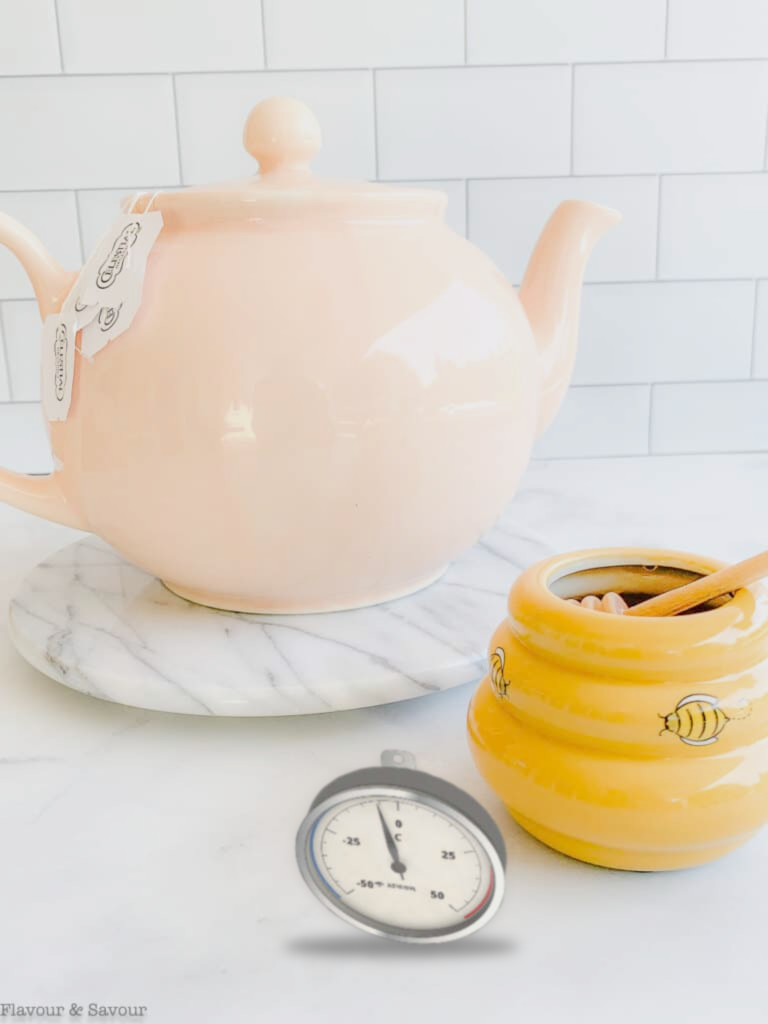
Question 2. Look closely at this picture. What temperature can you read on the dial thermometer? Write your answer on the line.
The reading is -5 °C
